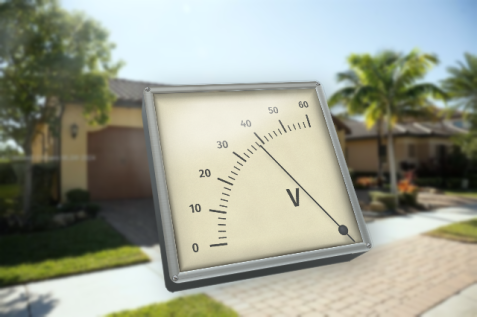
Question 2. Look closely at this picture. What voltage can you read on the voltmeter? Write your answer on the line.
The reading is 38 V
